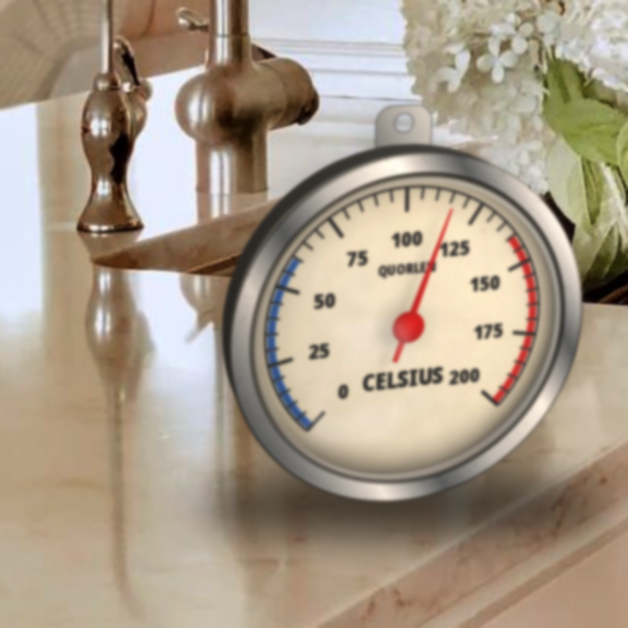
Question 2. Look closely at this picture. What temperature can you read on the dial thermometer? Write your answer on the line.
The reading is 115 °C
